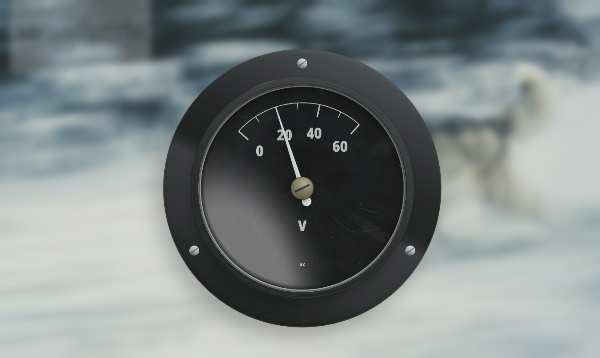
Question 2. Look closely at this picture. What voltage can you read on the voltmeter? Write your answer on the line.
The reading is 20 V
